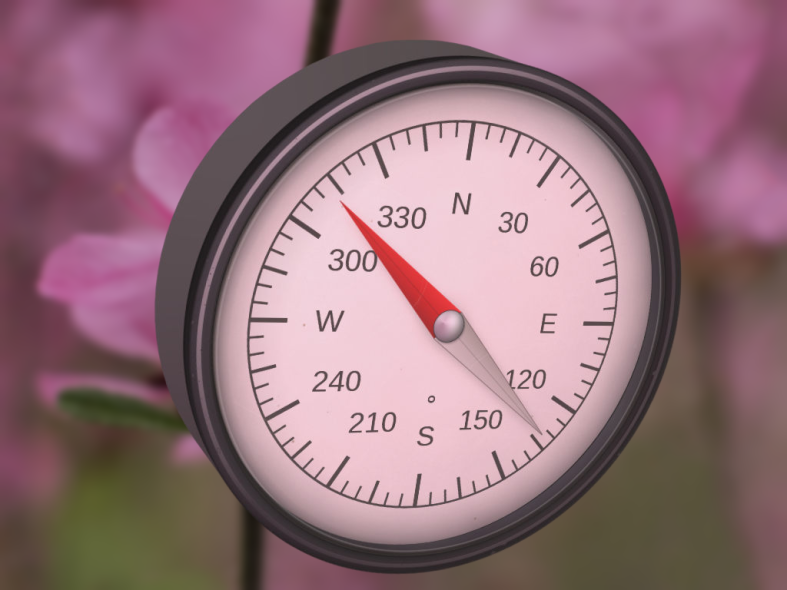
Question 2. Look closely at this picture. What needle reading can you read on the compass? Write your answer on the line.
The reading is 312.5 °
